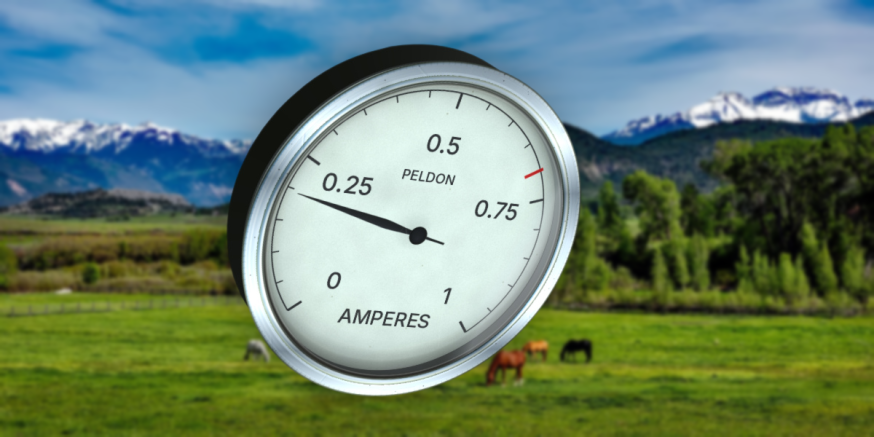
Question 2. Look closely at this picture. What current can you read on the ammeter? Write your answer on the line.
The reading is 0.2 A
